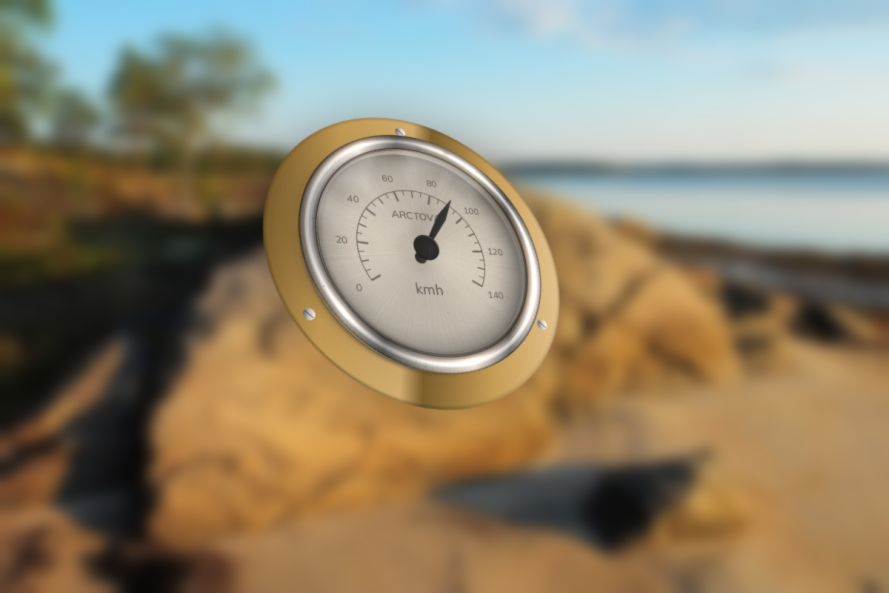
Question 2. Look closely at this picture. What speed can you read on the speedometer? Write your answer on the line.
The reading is 90 km/h
